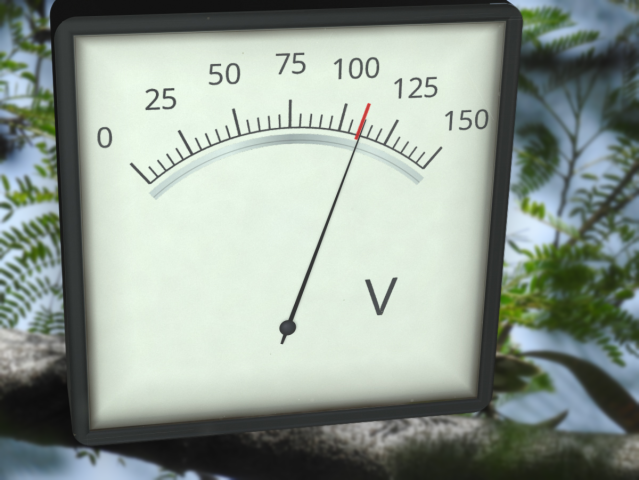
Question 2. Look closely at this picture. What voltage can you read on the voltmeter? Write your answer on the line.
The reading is 110 V
